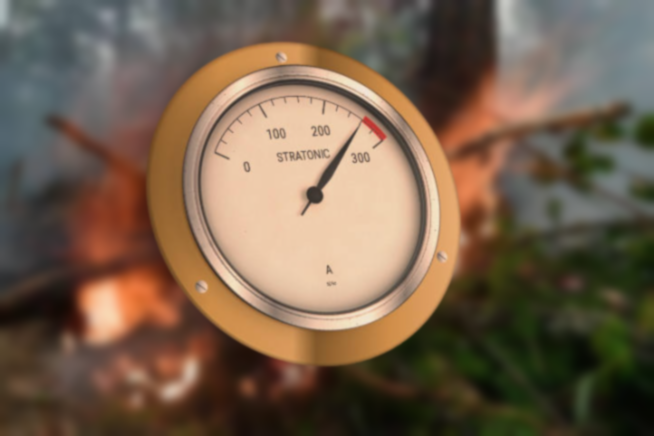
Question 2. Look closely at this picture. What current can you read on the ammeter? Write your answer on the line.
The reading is 260 A
